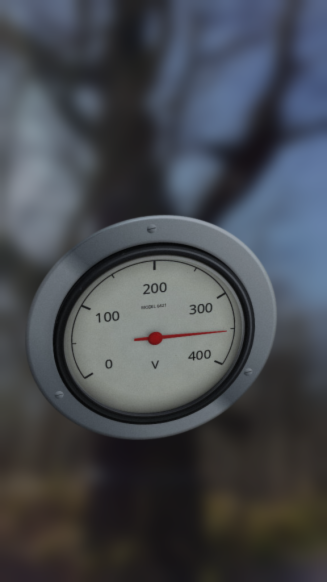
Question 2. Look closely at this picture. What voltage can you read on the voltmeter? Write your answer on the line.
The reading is 350 V
